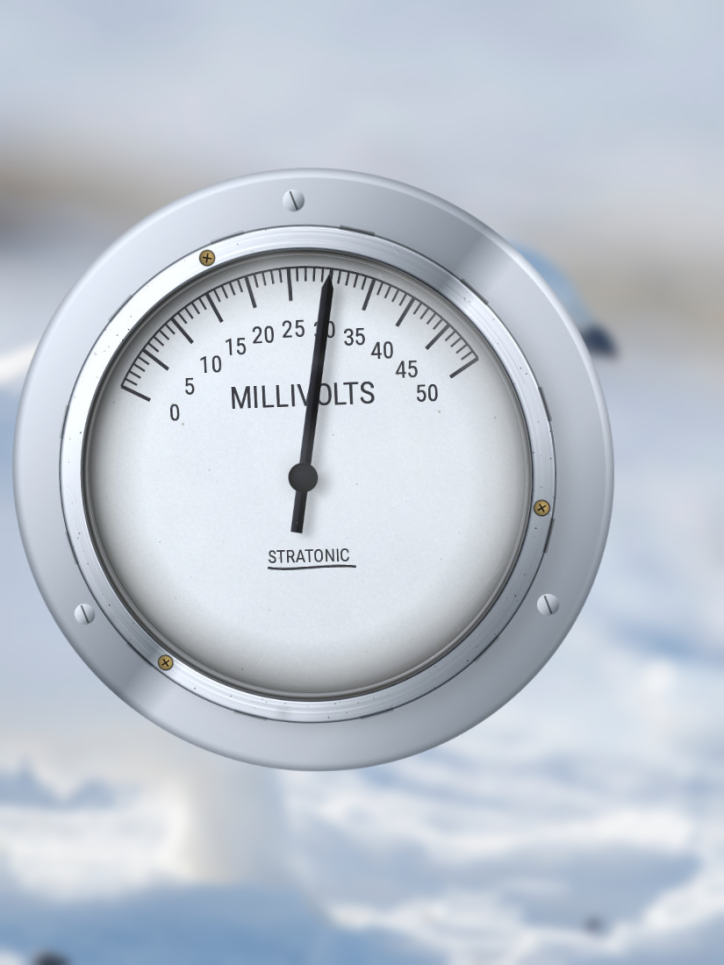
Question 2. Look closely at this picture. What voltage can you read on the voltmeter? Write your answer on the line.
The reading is 30 mV
